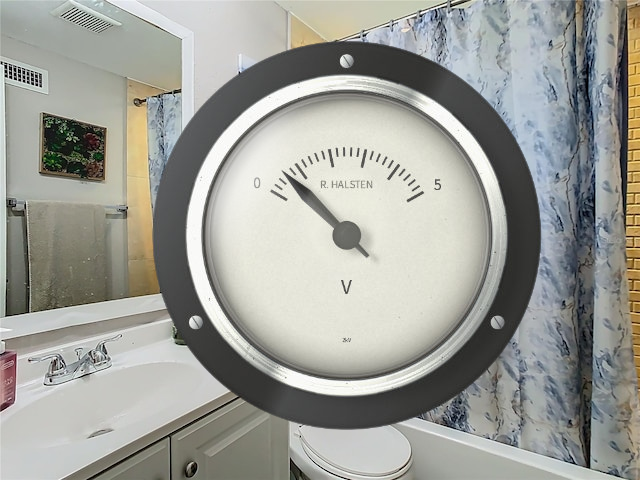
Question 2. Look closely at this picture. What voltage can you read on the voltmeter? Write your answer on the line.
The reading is 0.6 V
